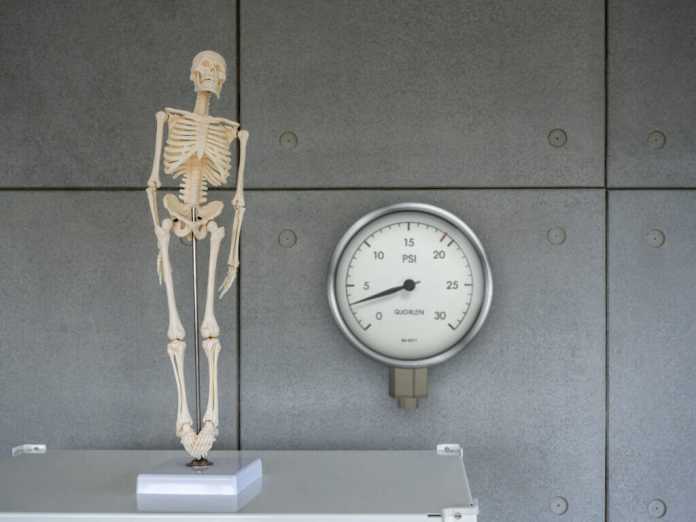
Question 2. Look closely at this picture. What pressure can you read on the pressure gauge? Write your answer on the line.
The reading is 3 psi
